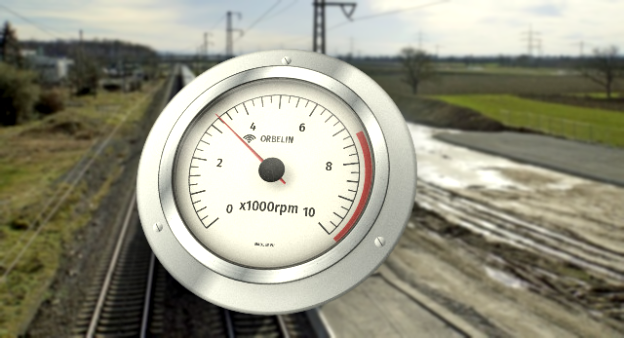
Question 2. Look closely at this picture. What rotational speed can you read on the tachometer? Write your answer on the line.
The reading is 3250 rpm
